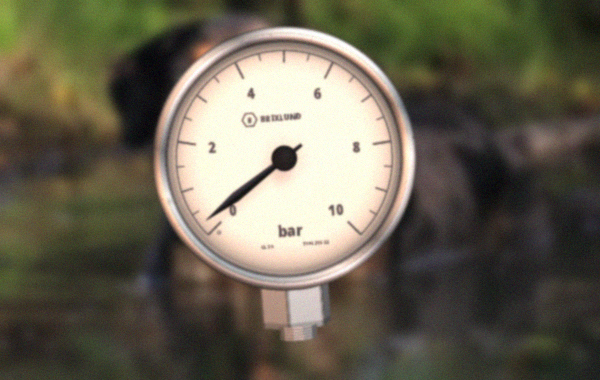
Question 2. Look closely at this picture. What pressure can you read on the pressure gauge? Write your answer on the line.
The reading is 0.25 bar
